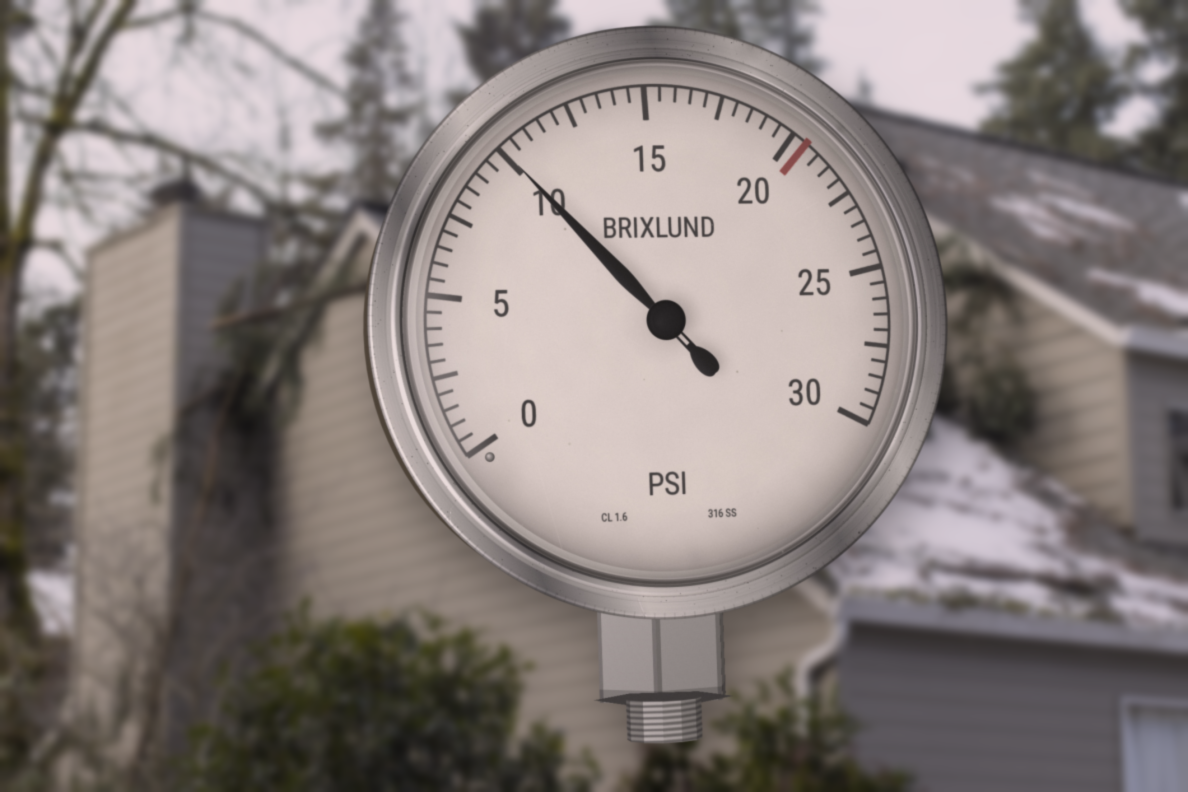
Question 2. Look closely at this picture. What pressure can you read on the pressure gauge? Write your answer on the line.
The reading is 10 psi
